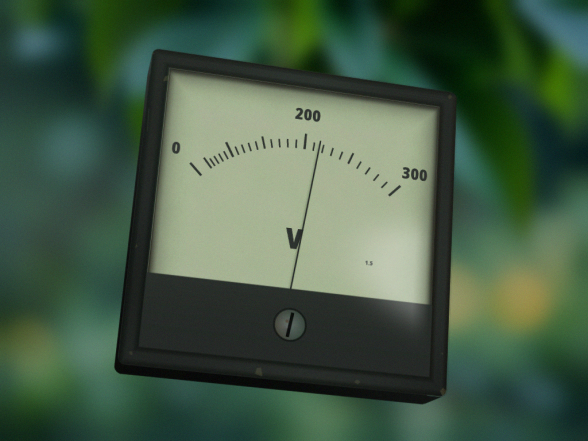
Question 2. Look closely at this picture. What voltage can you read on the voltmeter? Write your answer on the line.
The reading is 215 V
